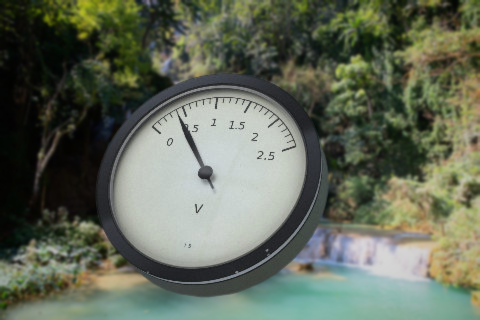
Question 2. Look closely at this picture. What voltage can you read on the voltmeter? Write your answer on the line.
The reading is 0.4 V
